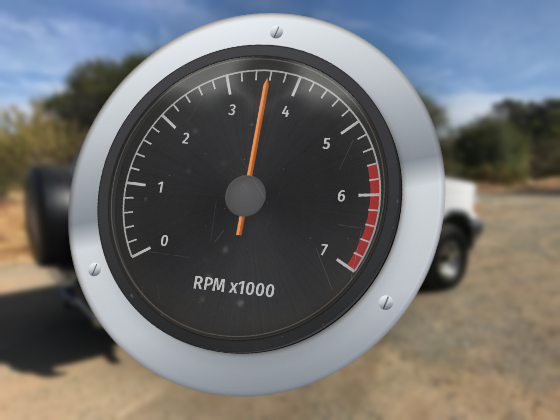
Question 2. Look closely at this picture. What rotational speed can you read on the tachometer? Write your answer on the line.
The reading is 3600 rpm
